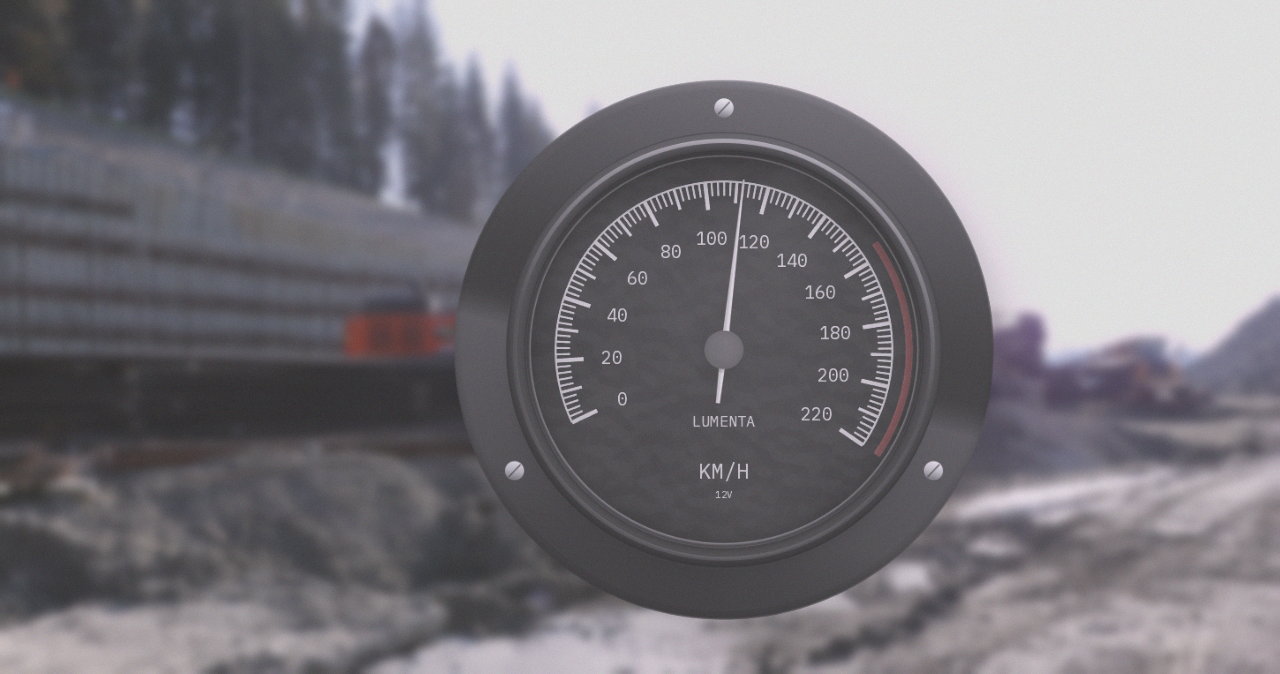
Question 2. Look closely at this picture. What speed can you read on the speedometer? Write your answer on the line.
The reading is 112 km/h
